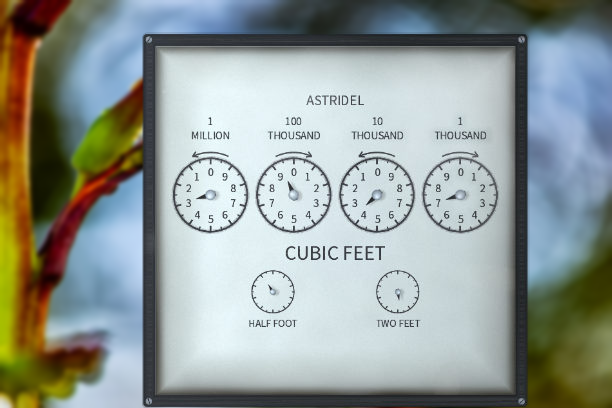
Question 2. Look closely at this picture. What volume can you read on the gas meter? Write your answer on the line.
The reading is 293700 ft³
